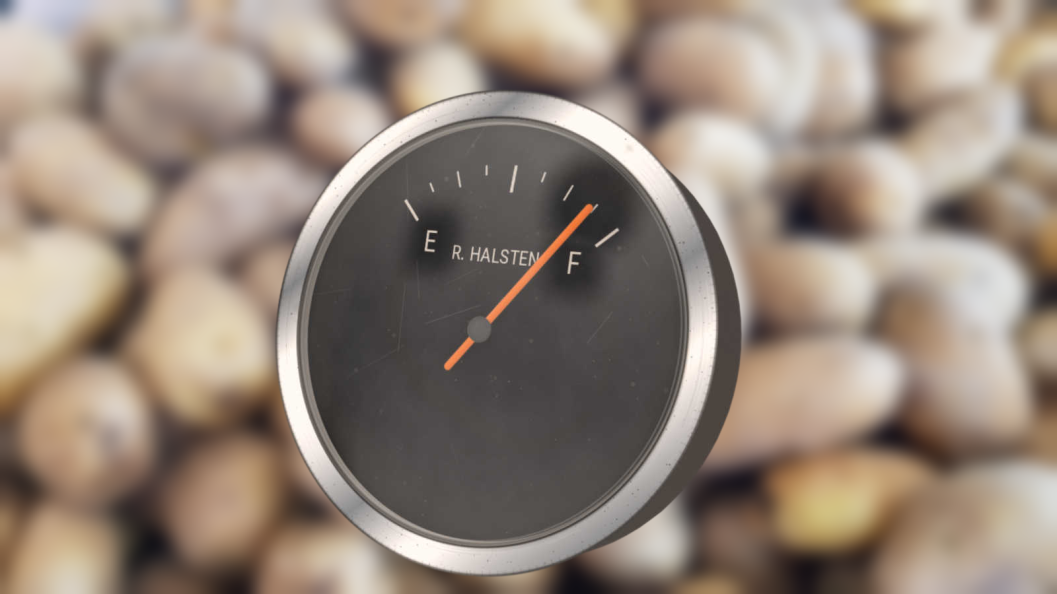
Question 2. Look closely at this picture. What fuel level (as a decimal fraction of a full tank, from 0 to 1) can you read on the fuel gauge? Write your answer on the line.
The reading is 0.875
